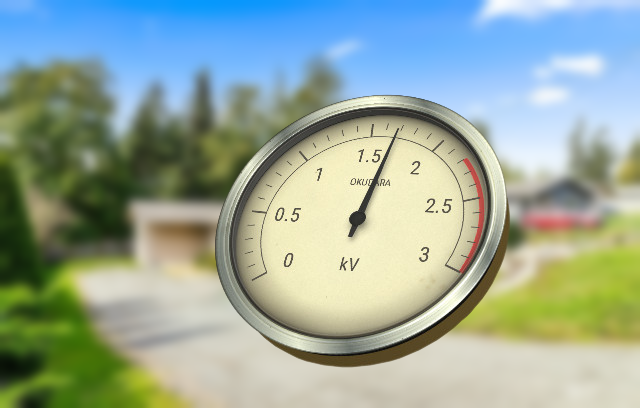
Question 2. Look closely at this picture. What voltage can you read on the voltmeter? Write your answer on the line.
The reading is 1.7 kV
